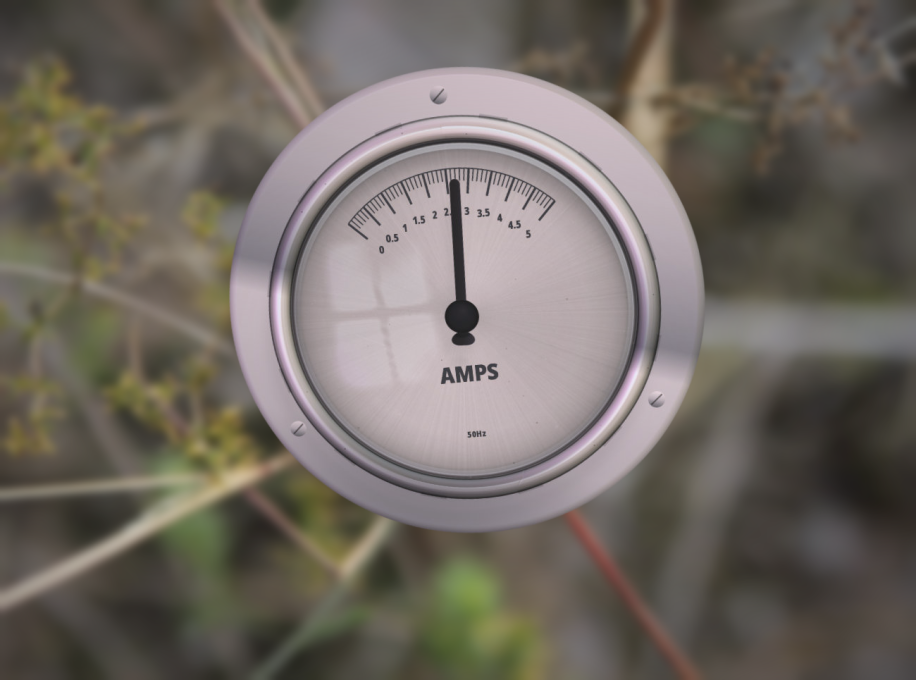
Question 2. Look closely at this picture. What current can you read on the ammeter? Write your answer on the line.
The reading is 2.7 A
